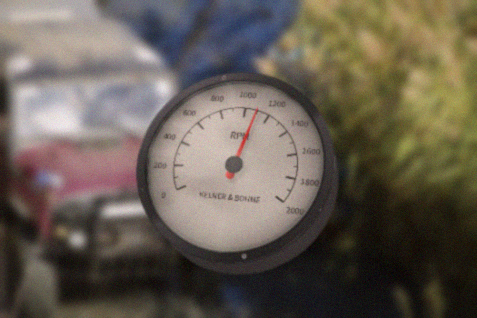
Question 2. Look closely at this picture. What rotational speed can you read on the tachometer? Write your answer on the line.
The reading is 1100 rpm
